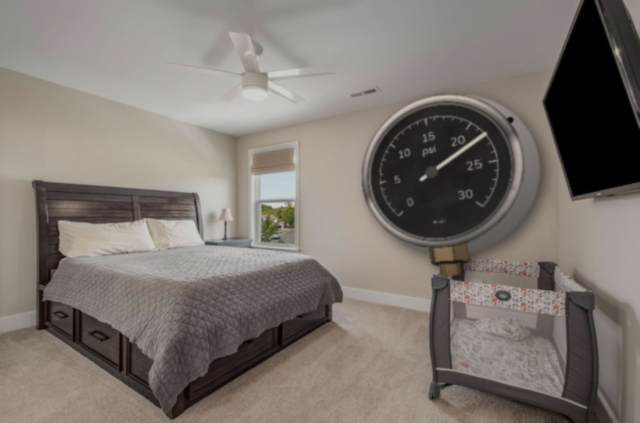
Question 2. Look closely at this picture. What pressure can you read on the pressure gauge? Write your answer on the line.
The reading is 22 psi
